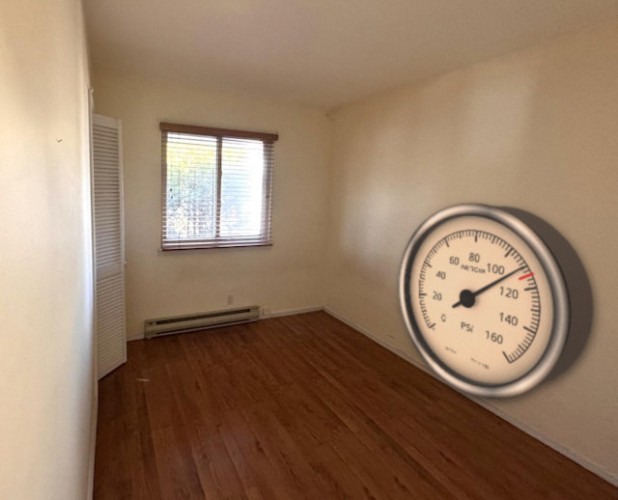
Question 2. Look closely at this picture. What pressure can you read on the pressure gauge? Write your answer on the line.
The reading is 110 psi
